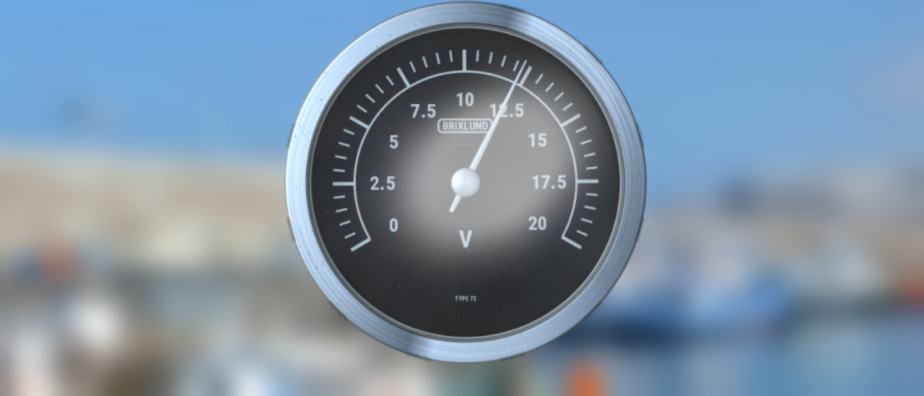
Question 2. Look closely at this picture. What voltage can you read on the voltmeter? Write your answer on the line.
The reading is 12.25 V
